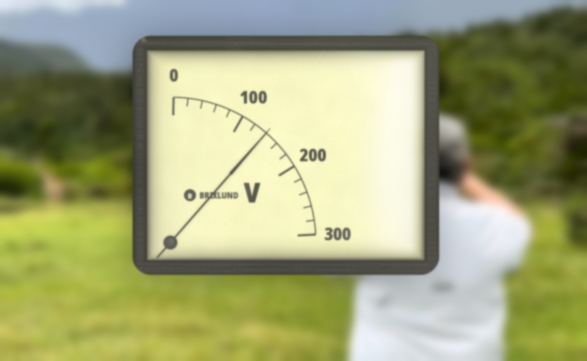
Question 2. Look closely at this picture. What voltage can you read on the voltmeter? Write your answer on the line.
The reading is 140 V
